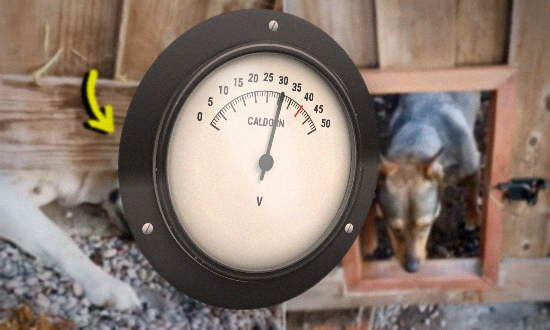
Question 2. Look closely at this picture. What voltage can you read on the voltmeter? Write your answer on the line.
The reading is 30 V
